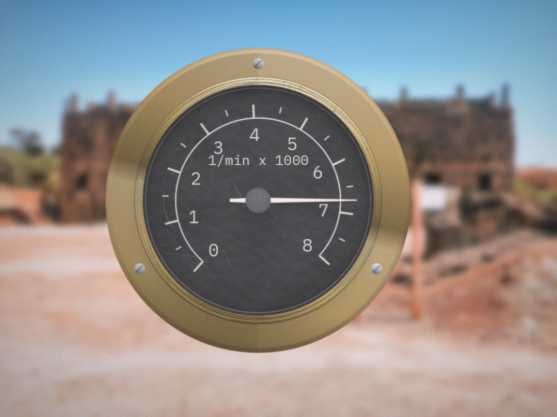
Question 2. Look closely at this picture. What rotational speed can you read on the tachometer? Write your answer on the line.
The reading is 6750 rpm
